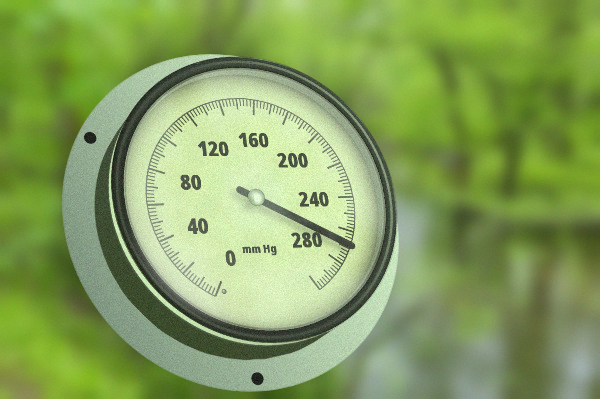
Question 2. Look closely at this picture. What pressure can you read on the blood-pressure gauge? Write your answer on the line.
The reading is 270 mmHg
